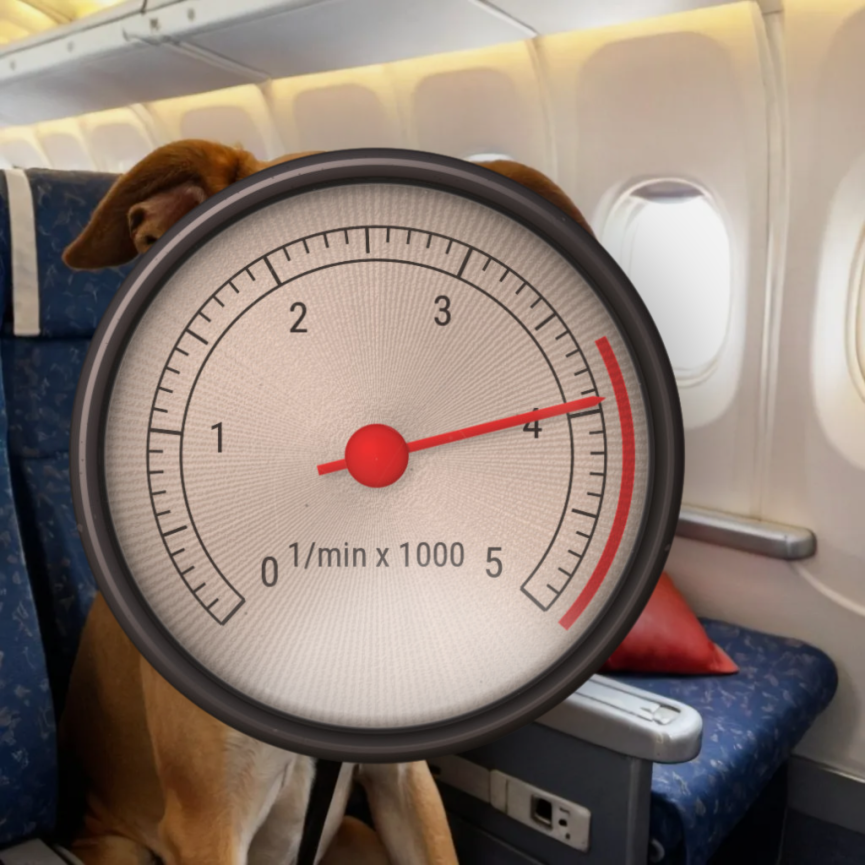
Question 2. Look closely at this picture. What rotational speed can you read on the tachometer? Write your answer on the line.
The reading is 3950 rpm
